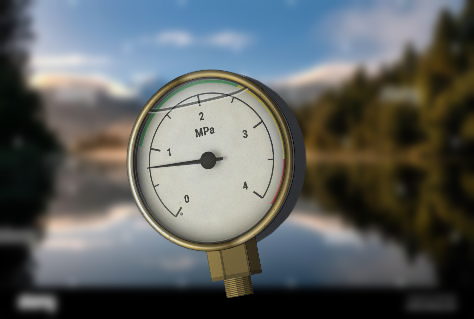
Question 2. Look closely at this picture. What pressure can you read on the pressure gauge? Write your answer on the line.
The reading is 0.75 MPa
